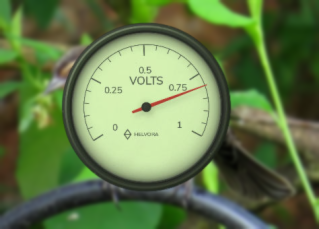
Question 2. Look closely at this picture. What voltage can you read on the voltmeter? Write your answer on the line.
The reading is 0.8 V
